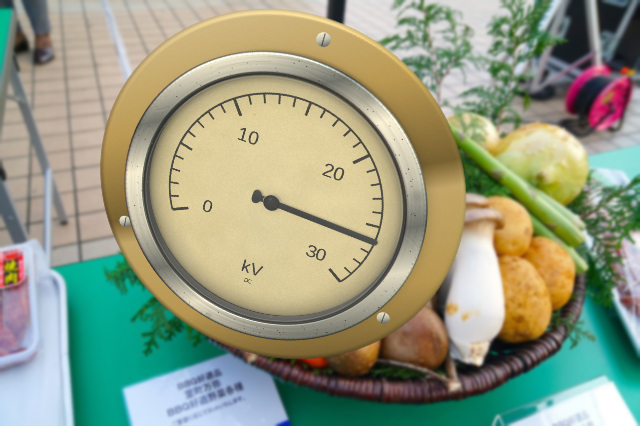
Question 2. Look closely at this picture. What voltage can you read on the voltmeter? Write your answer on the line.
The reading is 26 kV
